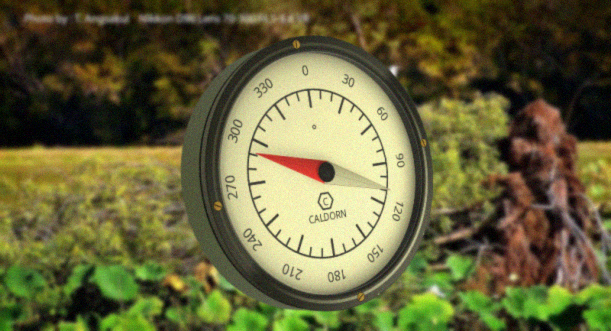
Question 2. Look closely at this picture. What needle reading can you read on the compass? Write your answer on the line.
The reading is 290 °
